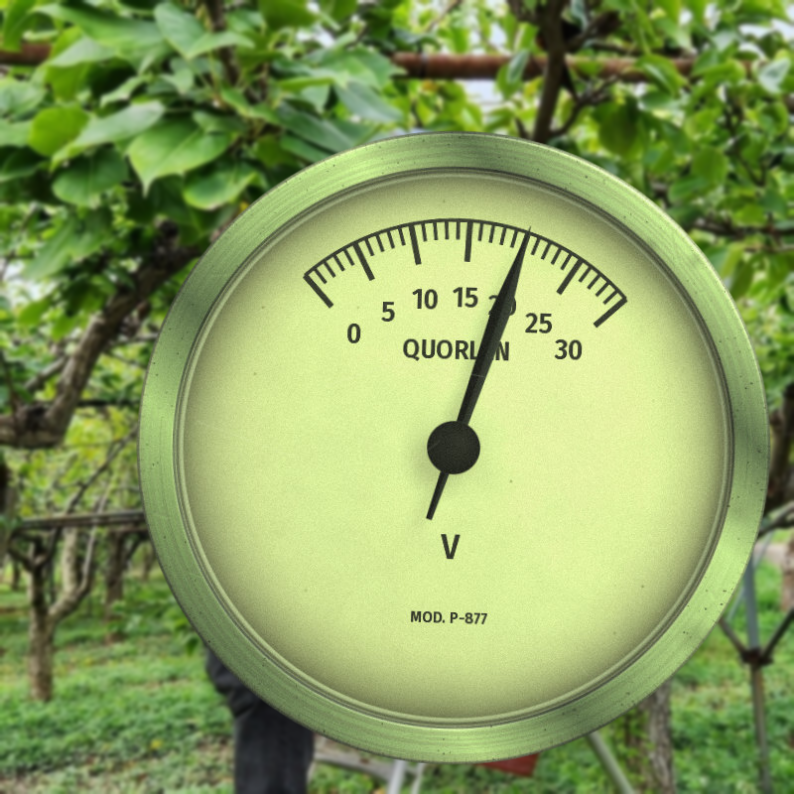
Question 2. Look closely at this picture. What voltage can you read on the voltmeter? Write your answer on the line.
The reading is 20 V
